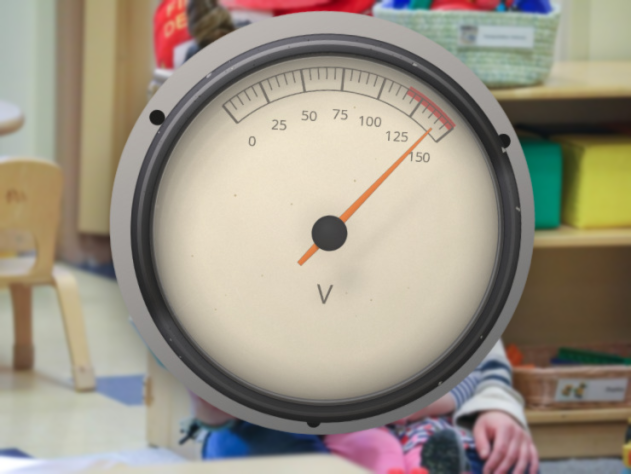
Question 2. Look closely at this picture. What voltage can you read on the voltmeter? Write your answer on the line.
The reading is 140 V
